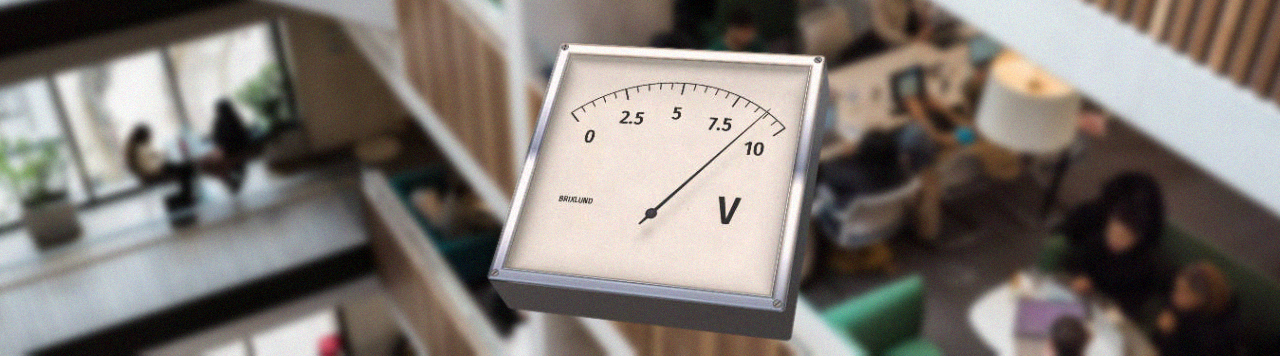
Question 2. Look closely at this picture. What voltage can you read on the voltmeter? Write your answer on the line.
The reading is 9 V
